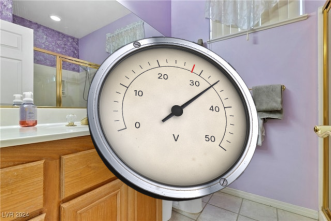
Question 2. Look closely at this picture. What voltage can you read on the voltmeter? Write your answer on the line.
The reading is 34 V
